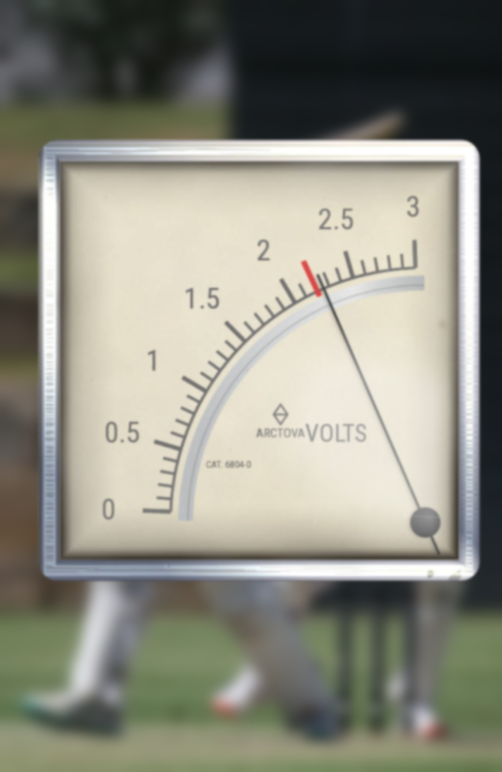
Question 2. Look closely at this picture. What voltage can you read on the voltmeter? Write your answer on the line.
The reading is 2.25 V
